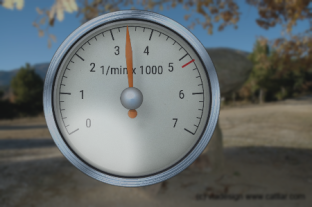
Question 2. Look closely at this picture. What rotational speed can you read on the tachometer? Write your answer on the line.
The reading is 3400 rpm
